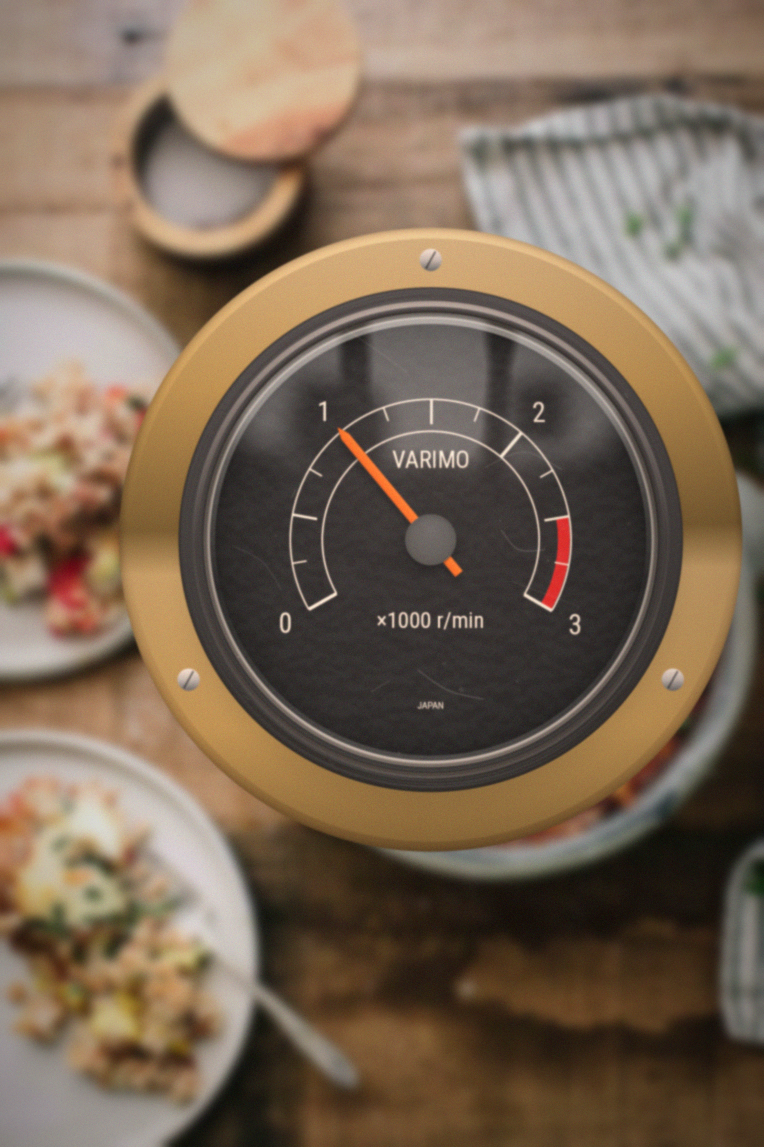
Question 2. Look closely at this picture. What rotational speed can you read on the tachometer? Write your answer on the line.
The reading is 1000 rpm
